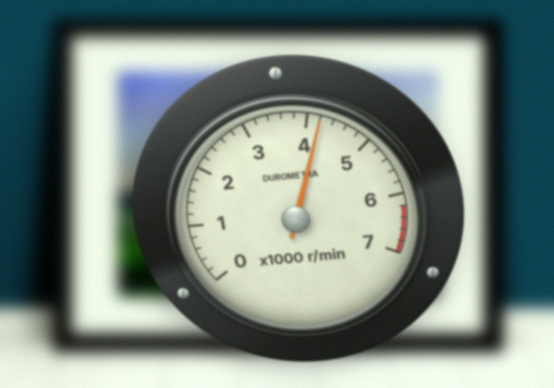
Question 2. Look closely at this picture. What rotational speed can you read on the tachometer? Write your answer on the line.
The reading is 4200 rpm
